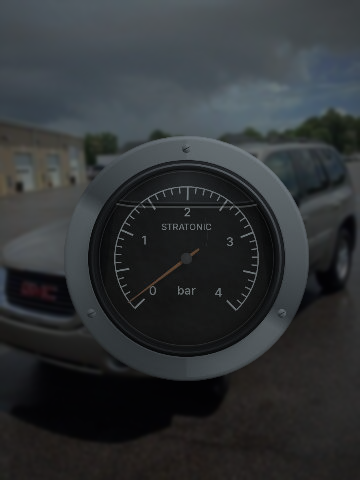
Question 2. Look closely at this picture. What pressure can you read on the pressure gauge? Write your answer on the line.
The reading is 0.1 bar
